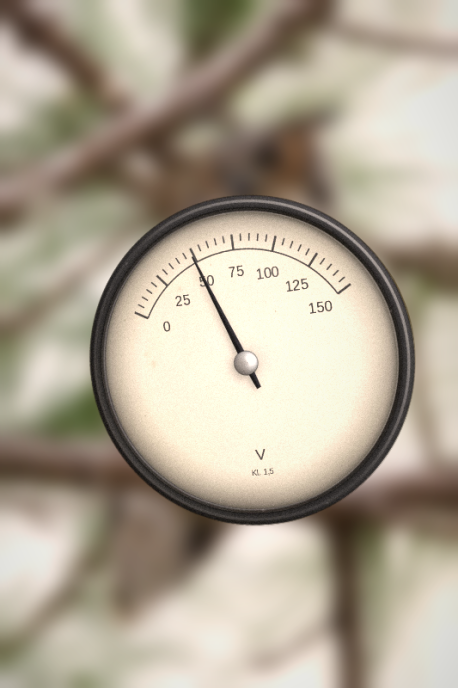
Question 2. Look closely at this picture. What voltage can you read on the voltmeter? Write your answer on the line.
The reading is 50 V
